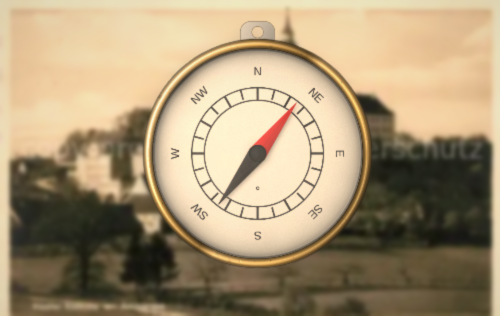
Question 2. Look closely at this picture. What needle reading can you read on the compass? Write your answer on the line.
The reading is 37.5 °
